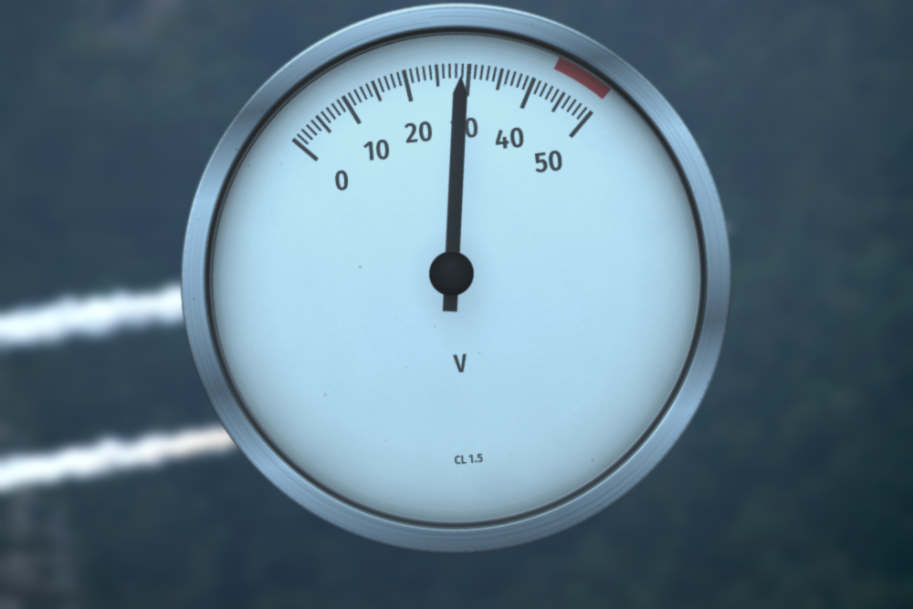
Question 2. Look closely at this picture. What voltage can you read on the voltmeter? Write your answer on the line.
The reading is 29 V
